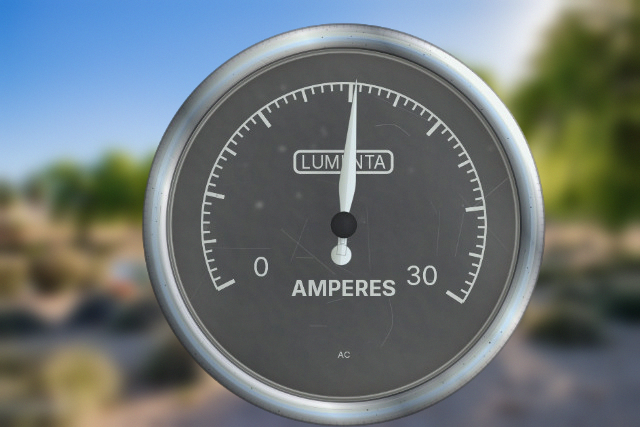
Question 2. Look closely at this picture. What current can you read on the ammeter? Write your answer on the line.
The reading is 15.25 A
